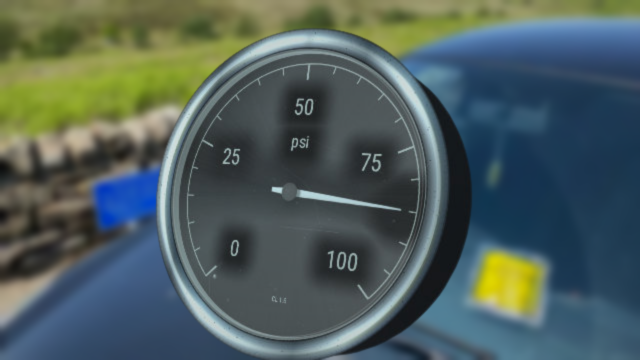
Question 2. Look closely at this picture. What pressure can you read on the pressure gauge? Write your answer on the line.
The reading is 85 psi
